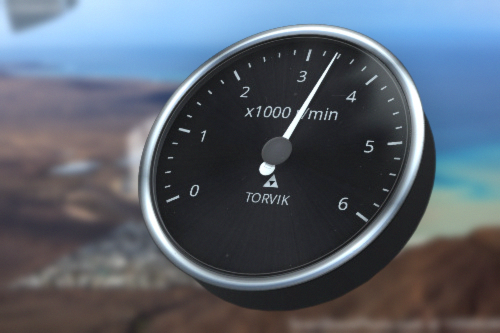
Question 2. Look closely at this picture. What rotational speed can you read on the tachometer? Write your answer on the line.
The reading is 3400 rpm
